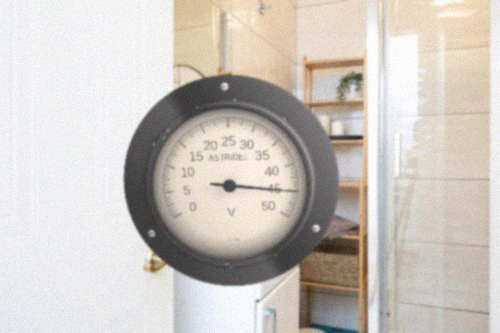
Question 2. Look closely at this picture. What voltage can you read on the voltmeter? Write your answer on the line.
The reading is 45 V
